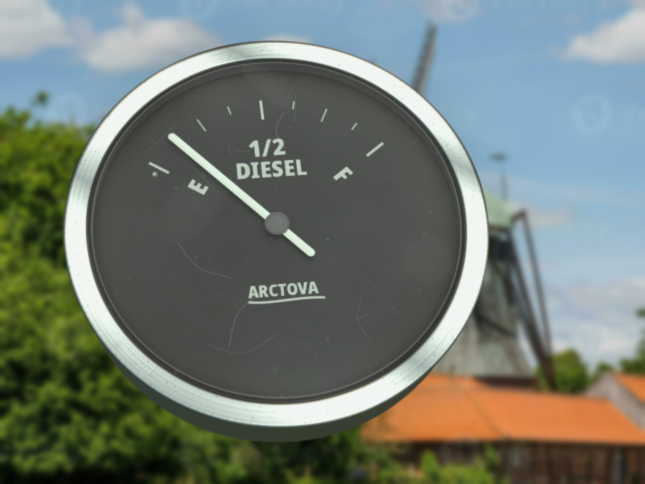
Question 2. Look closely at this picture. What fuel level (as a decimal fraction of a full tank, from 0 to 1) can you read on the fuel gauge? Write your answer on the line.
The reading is 0.125
